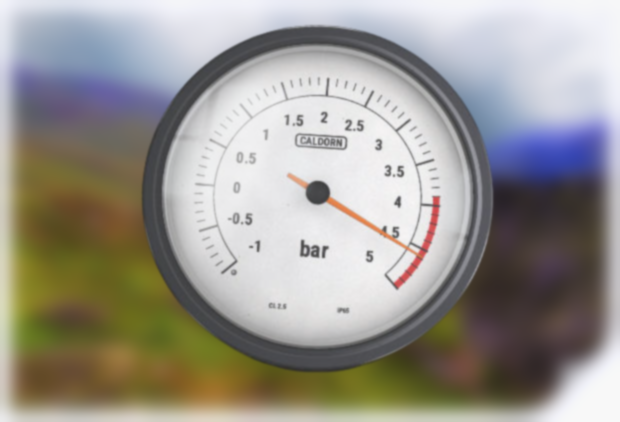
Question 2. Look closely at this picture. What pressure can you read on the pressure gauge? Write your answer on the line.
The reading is 4.6 bar
